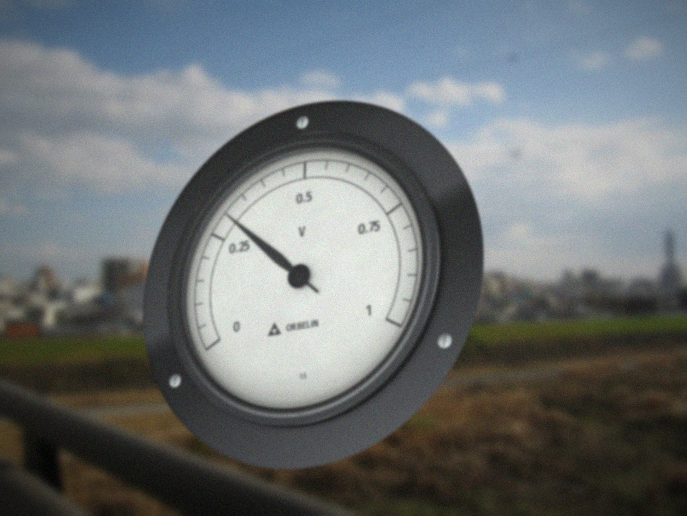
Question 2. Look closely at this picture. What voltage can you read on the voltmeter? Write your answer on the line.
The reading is 0.3 V
